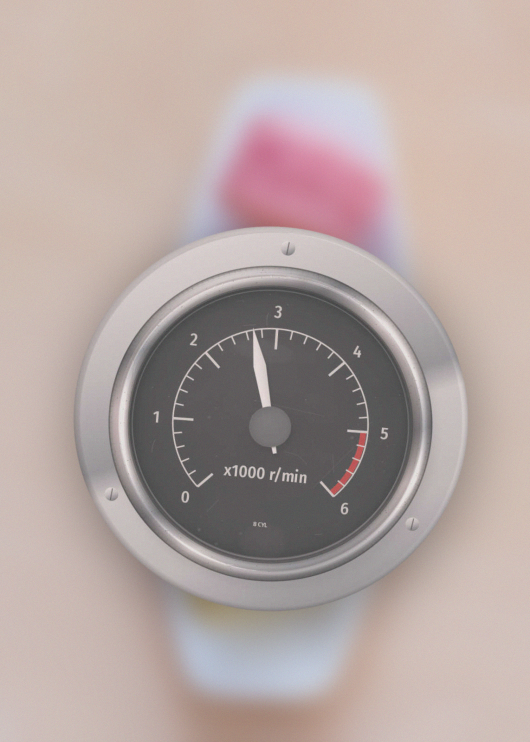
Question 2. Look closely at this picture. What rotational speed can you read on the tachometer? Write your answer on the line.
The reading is 2700 rpm
